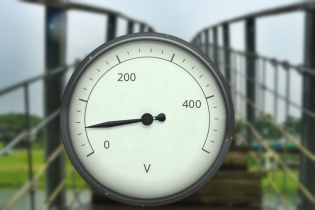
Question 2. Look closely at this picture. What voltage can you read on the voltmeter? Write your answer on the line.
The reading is 50 V
